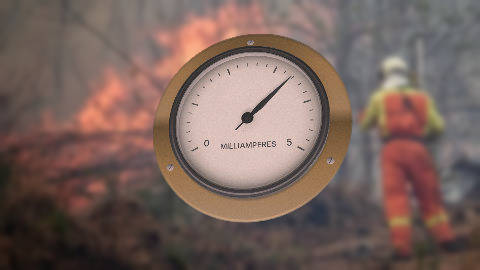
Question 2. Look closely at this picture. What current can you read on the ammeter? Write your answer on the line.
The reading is 3.4 mA
